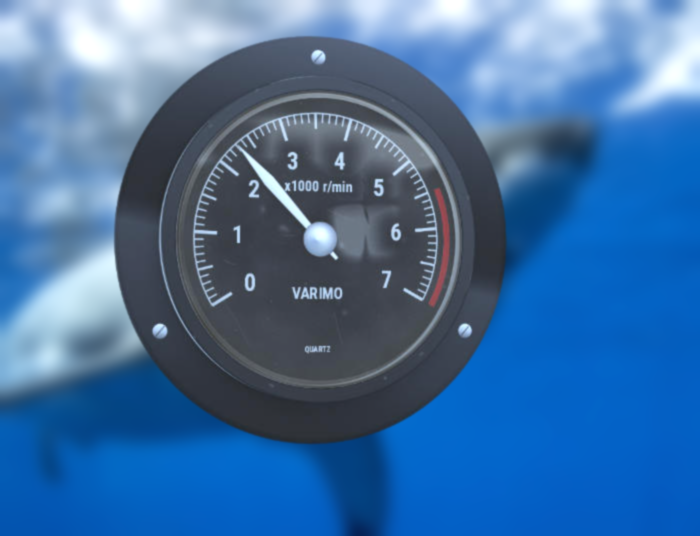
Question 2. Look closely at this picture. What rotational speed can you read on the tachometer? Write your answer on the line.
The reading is 2300 rpm
